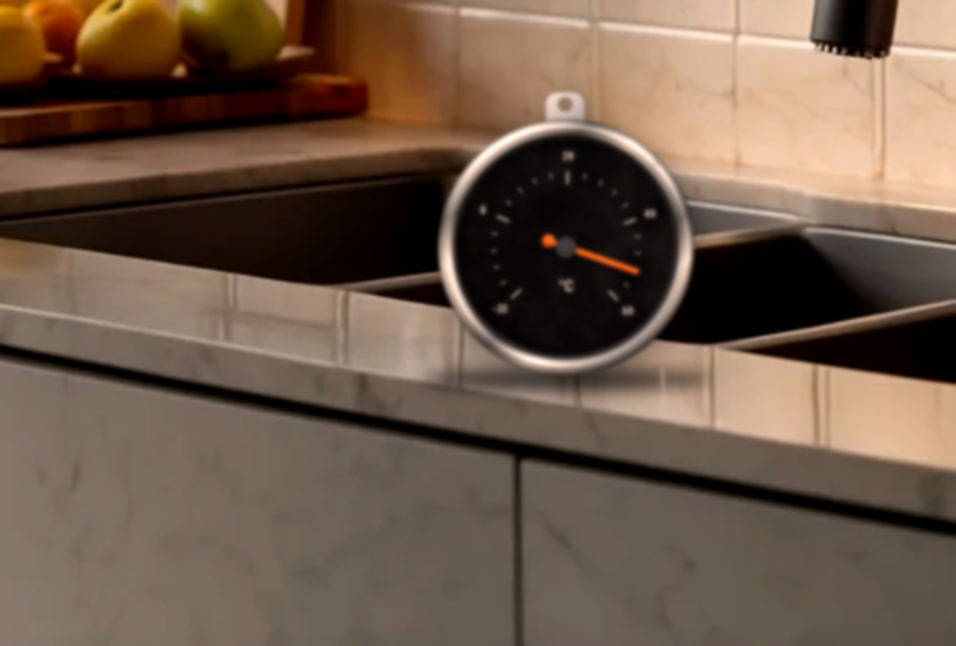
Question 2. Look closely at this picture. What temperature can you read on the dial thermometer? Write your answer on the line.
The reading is 52 °C
